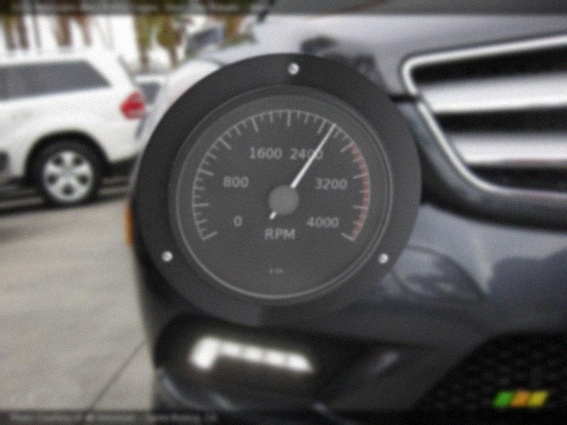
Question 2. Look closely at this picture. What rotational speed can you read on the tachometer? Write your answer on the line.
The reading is 2500 rpm
